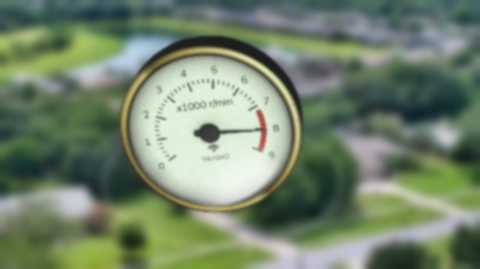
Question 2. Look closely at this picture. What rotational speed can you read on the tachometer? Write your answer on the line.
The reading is 8000 rpm
